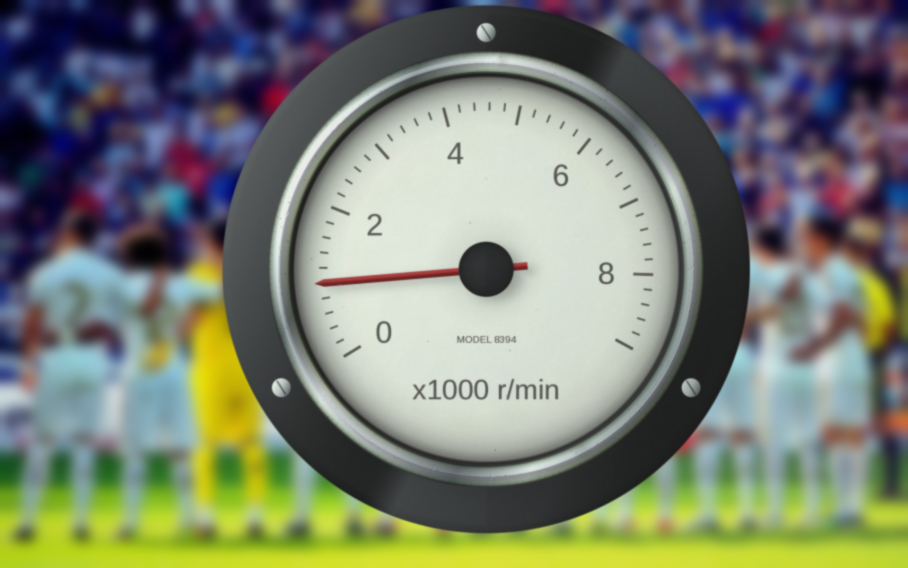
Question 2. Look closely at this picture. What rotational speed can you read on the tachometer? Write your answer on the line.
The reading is 1000 rpm
